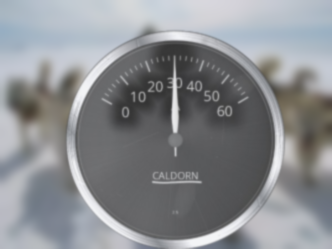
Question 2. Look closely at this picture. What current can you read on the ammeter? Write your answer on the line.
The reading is 30 A
